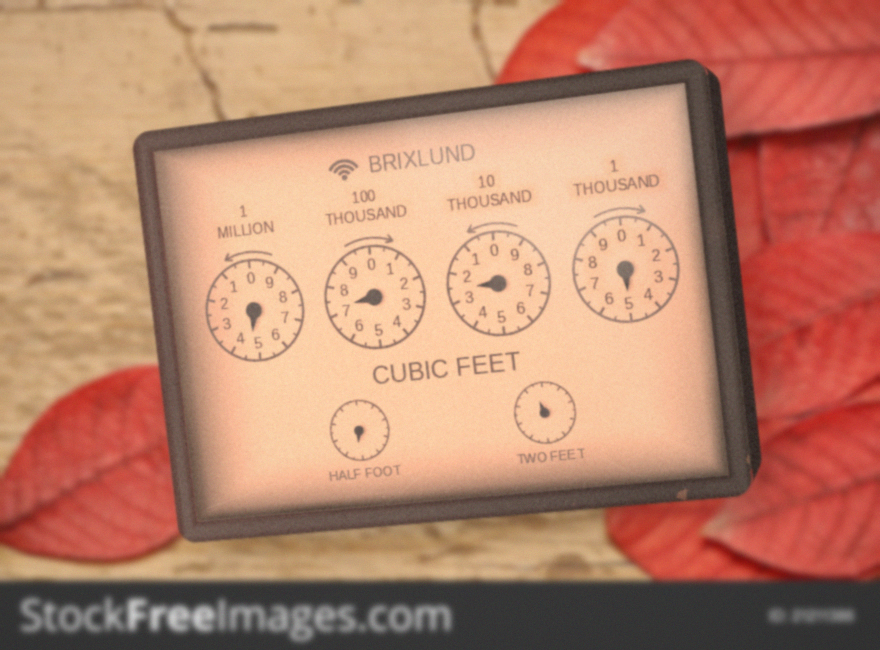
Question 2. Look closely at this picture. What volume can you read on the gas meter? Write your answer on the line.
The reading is 472500 ft³
